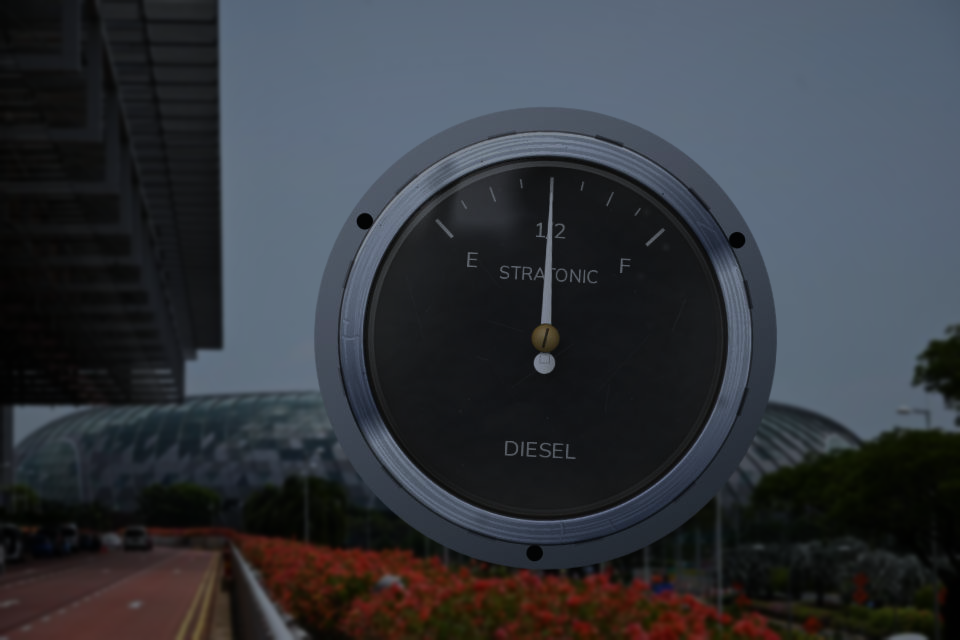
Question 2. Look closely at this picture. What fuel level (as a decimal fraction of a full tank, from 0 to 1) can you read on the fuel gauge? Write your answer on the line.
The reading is 0.5
